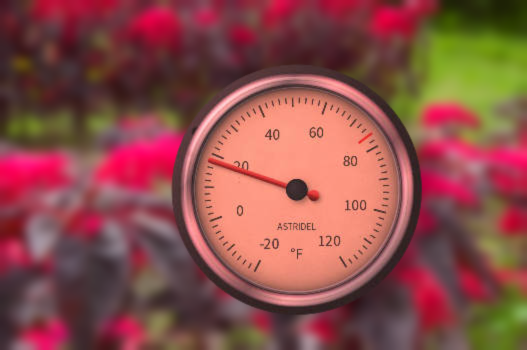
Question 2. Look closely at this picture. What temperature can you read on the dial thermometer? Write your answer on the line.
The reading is 18 °F
